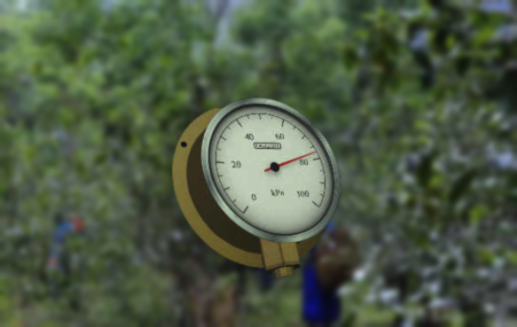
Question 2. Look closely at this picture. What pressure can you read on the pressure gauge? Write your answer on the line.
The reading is 77.5 kPa
